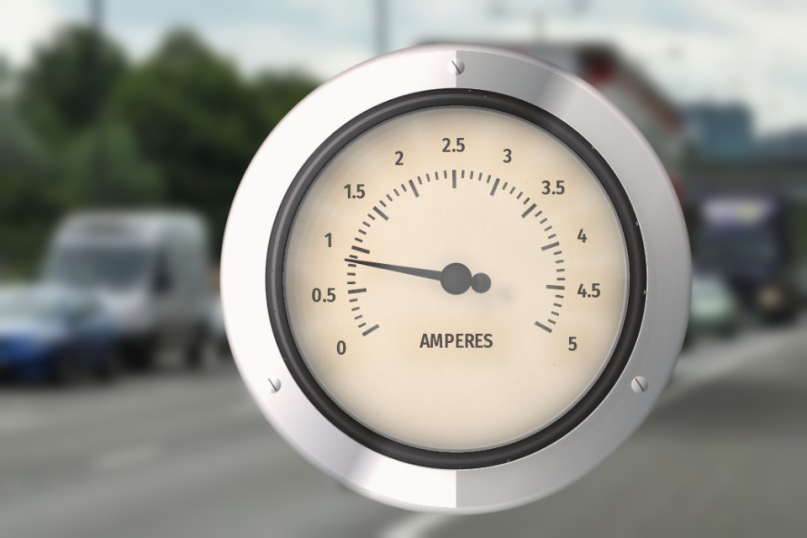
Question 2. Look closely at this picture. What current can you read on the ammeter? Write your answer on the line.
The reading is 0.85 A
